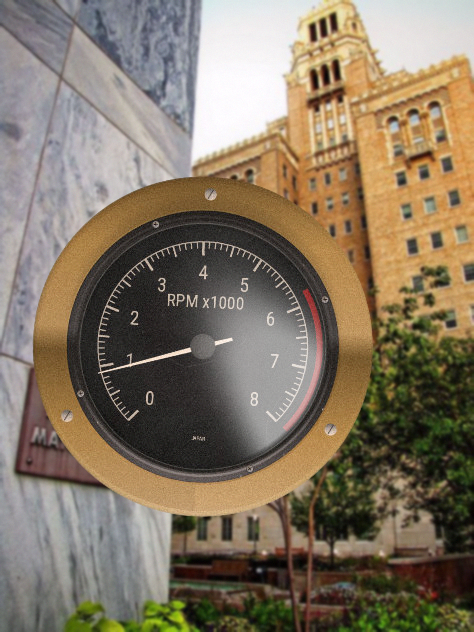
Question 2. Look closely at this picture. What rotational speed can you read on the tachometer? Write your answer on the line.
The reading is 900 rpm
